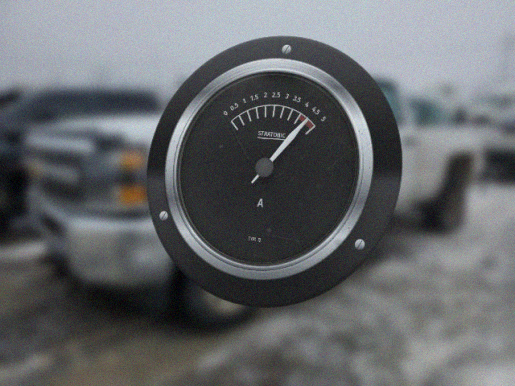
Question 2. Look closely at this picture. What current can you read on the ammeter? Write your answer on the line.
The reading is 4.5 A
